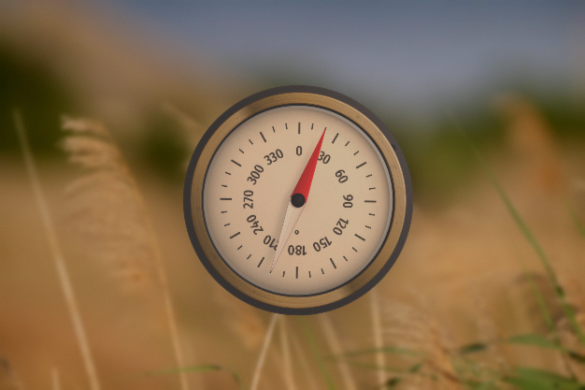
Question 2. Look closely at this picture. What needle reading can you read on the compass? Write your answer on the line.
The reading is 20 °
